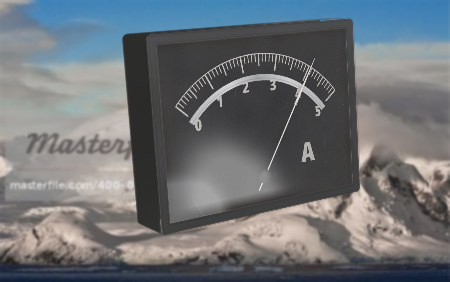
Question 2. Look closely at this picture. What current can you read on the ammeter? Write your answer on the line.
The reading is 4 A
